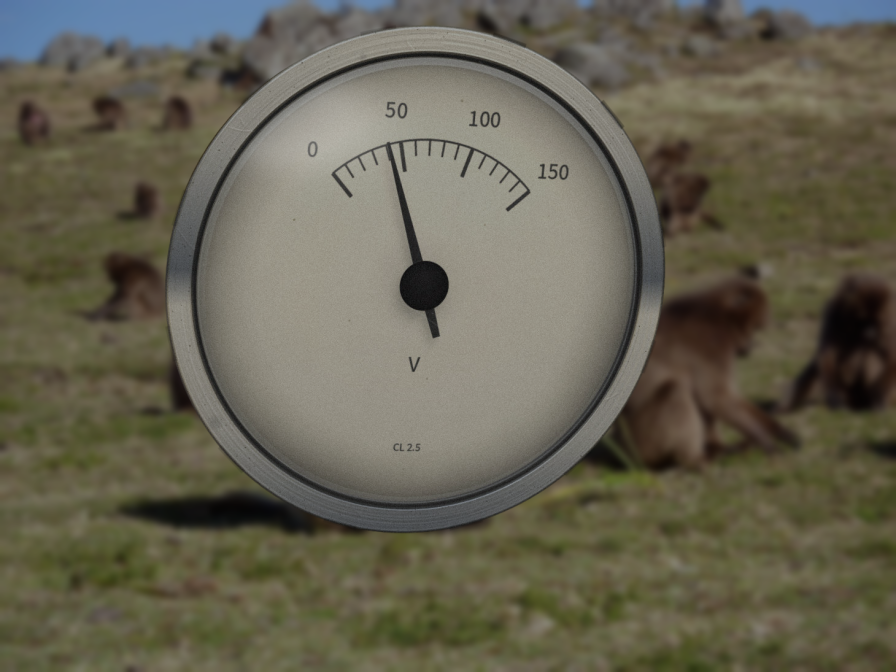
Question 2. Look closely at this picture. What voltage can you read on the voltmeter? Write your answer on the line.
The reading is 40 V
